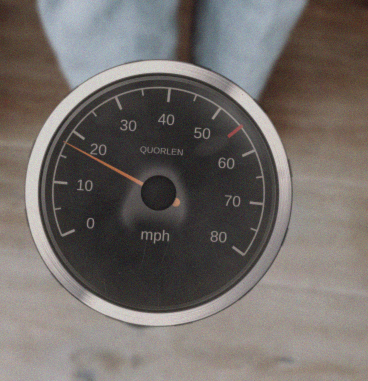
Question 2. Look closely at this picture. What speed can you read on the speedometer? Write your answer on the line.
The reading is 17.5 mph
